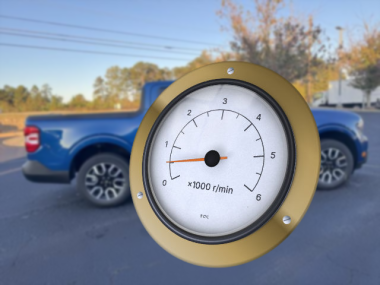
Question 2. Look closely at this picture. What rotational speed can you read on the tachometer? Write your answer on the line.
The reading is 500 rpm
